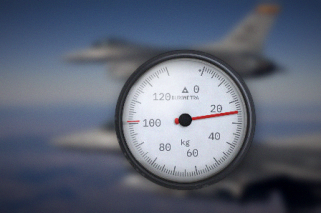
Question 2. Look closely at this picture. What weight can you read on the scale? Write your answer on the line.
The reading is 25 kg
